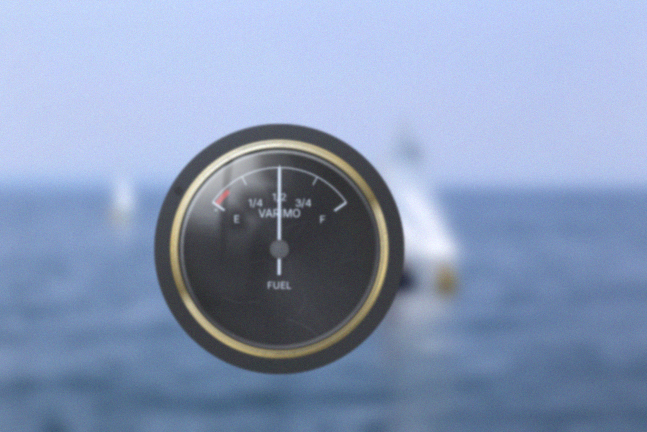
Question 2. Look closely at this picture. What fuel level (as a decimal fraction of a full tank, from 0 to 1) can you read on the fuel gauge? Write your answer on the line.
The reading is 0.5
